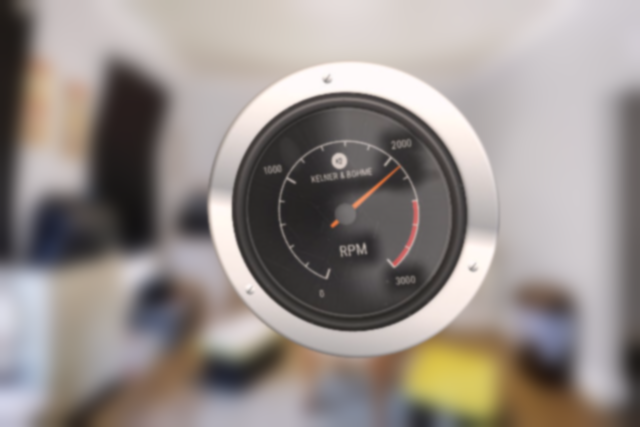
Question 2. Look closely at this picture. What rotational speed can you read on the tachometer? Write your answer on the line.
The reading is 2100 rpm
